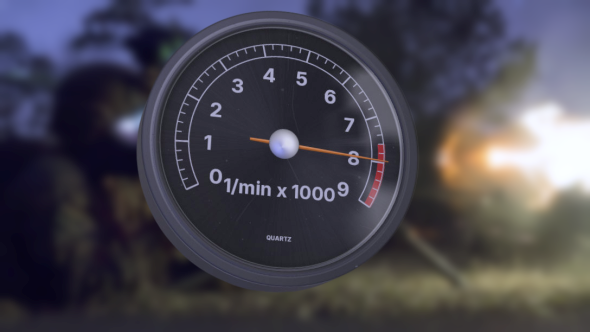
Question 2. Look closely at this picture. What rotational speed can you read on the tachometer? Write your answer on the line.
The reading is 8000 rpm
